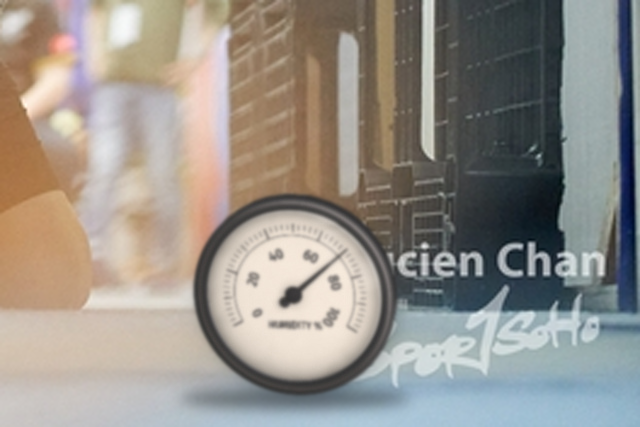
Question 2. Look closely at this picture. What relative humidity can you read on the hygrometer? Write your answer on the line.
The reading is 70 %
